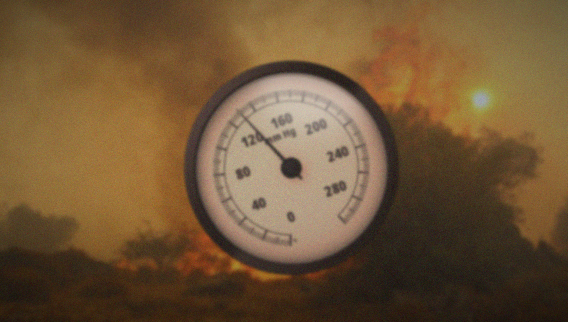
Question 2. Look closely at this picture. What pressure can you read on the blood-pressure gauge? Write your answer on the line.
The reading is 130 mmHg
